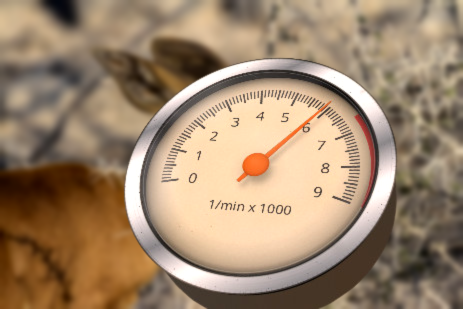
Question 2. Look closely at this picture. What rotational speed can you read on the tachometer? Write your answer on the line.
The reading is 6000 rpm
